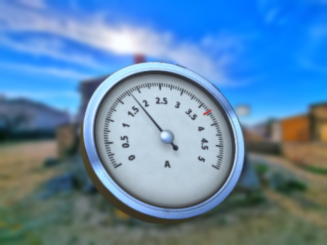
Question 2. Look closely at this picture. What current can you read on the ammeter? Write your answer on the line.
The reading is 1.75 A
